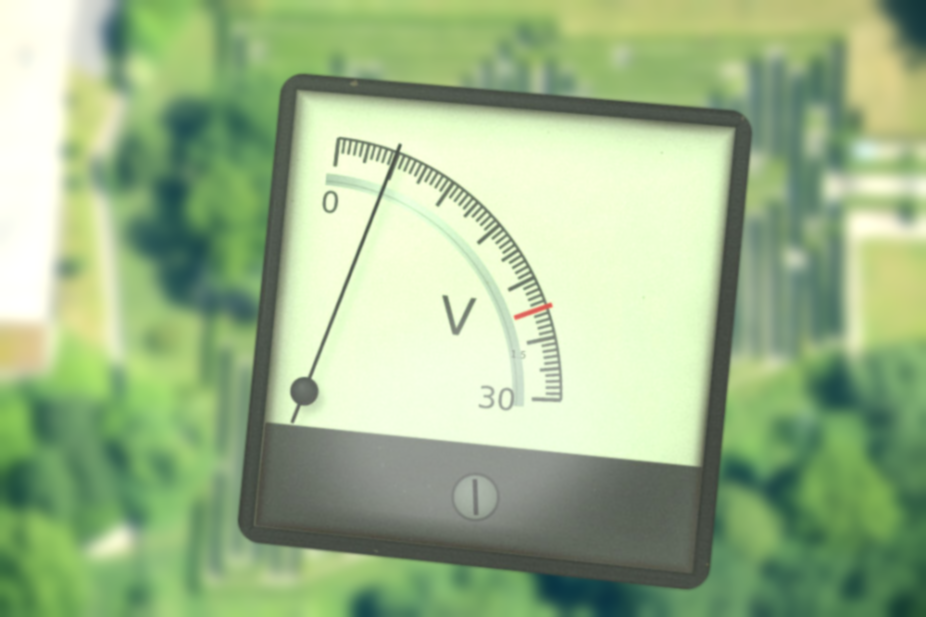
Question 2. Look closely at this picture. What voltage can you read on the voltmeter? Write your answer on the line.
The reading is 5 V
